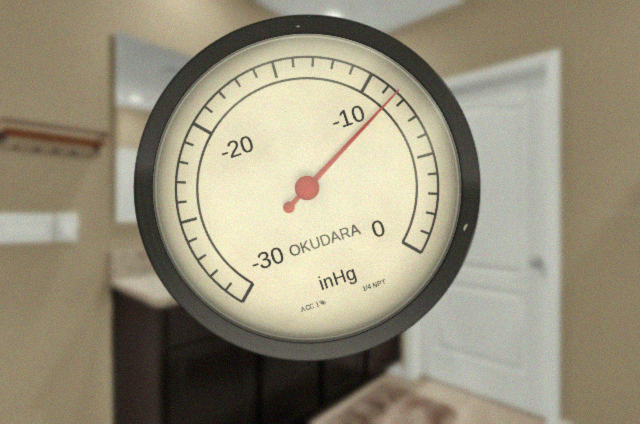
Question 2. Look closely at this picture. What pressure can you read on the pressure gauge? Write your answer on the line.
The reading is -8.5 inHg
